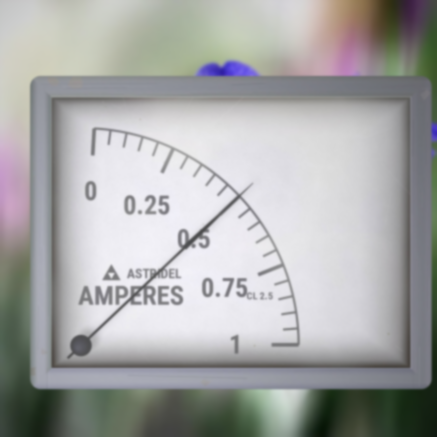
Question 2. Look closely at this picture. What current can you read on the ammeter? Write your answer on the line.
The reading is 0.5 A
